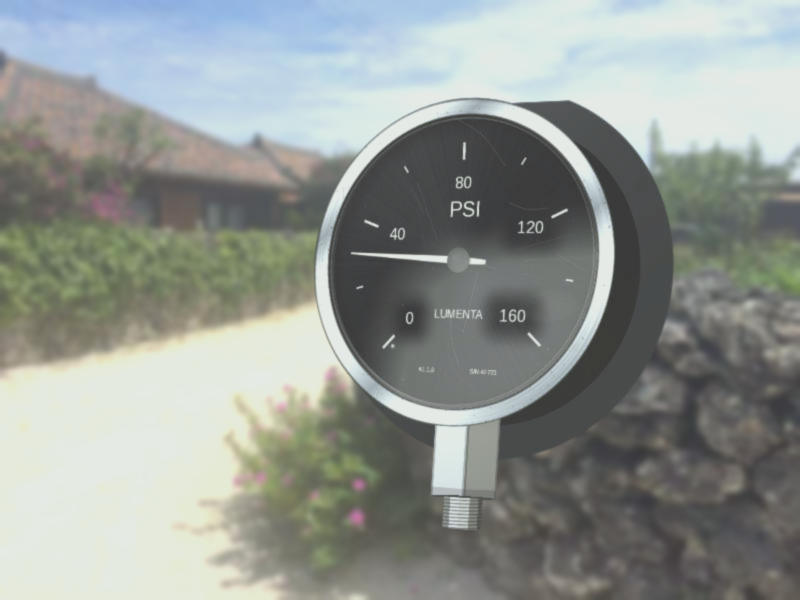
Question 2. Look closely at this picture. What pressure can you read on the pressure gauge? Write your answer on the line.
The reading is 30 psi
